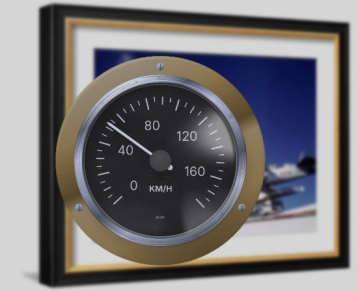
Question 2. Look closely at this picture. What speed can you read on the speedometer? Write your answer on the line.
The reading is 52.5 km/h
